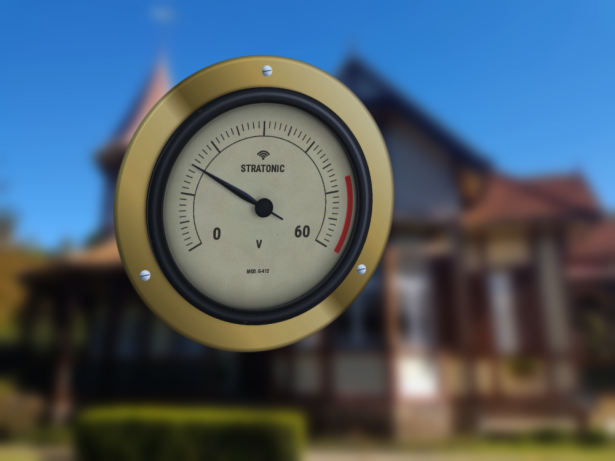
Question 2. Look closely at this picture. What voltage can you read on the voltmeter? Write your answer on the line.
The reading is 15 V
